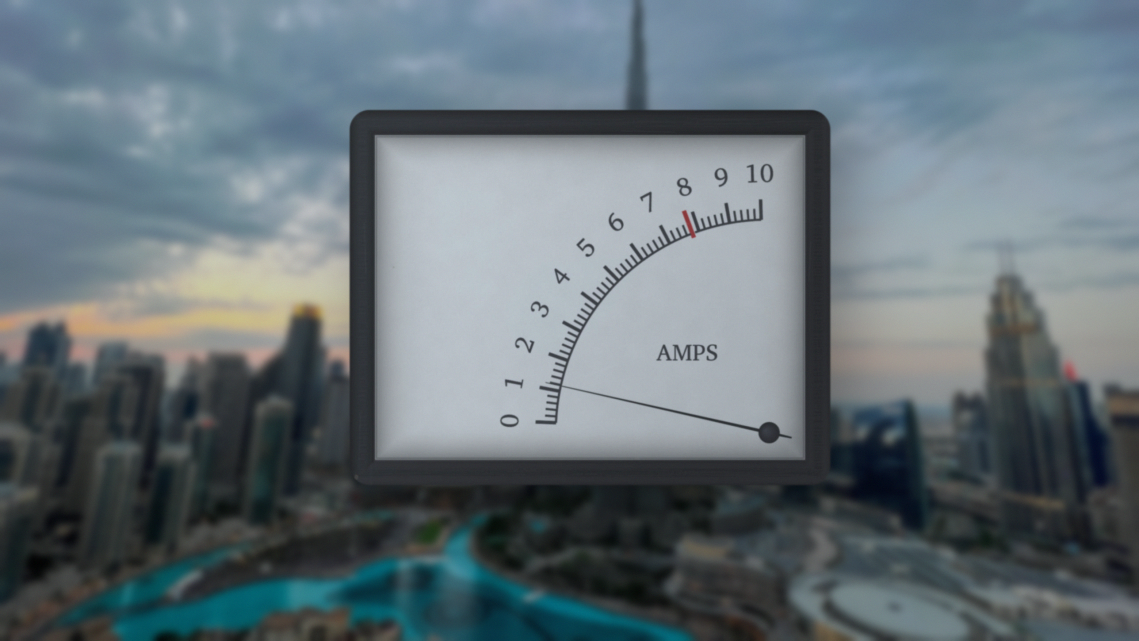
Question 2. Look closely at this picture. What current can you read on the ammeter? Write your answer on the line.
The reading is 1.2 A
